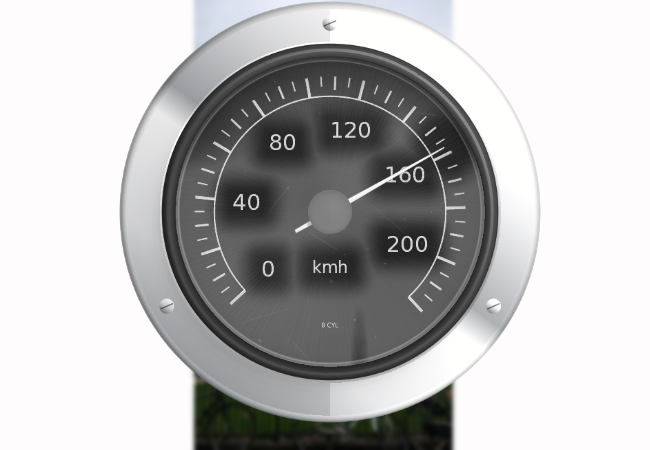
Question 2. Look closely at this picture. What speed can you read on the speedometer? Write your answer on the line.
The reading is 157.5 km/h
